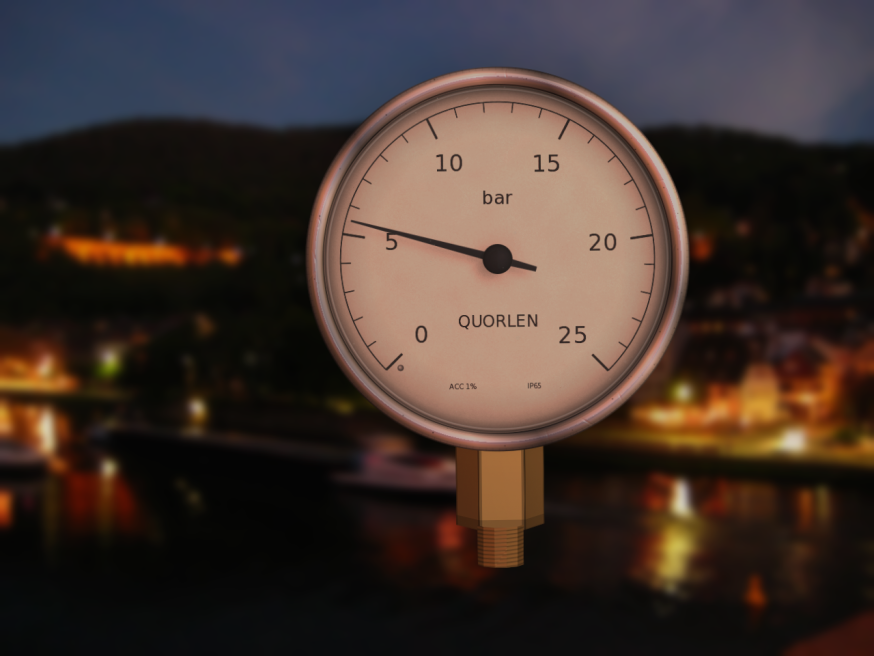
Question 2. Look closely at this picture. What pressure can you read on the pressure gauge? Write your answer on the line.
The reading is 5.5 bar
